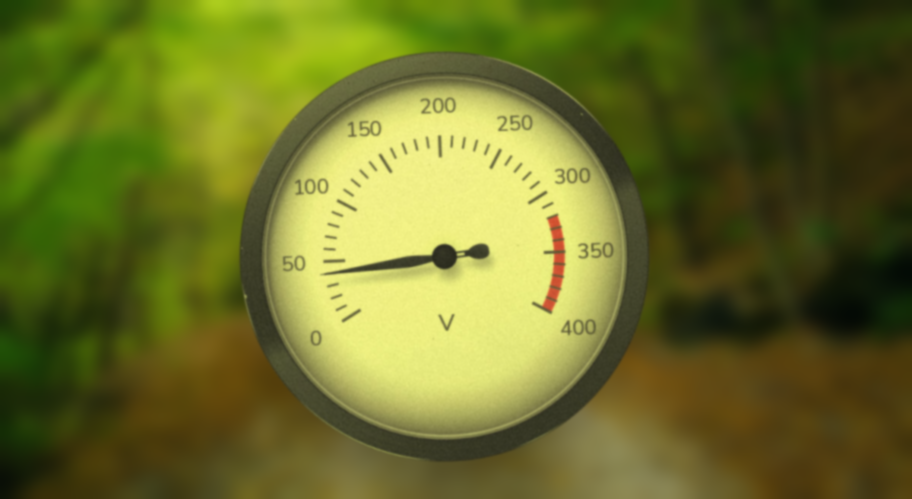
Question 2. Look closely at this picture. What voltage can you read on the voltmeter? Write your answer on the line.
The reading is 40 V
